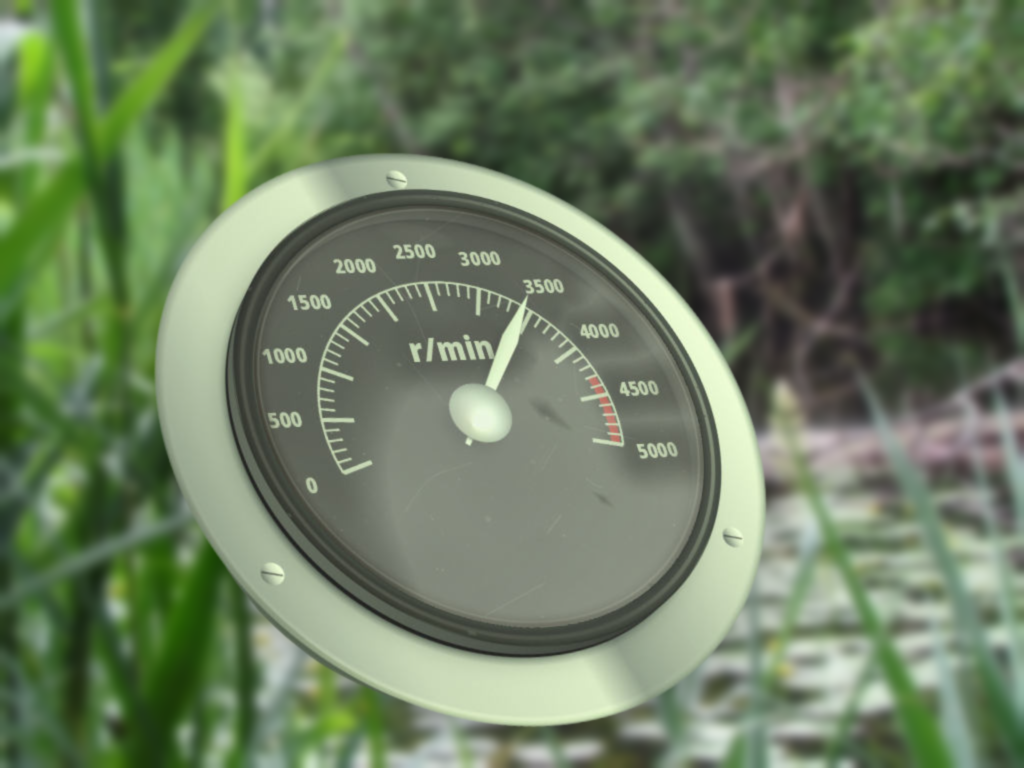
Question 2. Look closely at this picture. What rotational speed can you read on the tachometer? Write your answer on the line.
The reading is 3400 rpm
